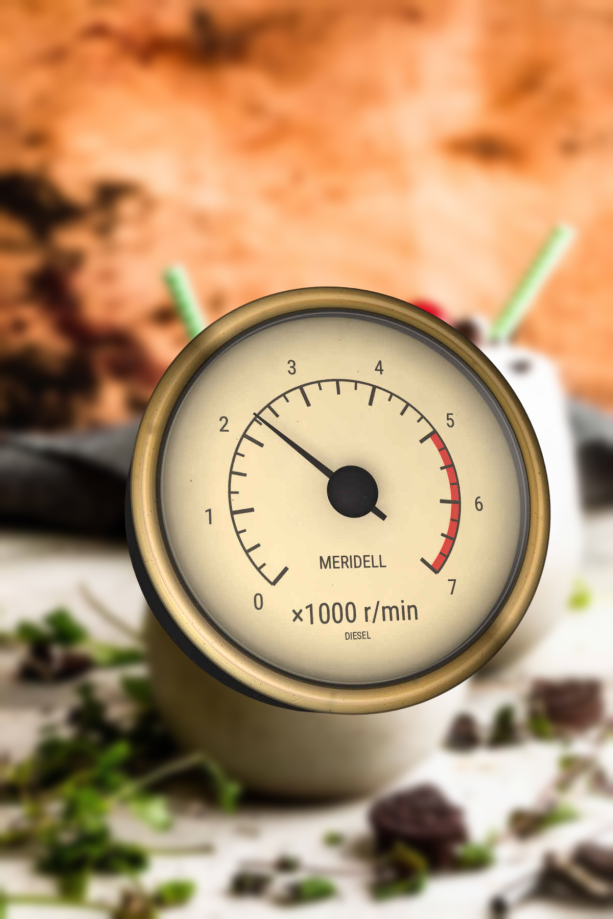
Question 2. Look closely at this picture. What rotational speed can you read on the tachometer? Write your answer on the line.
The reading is 2250 rpm
